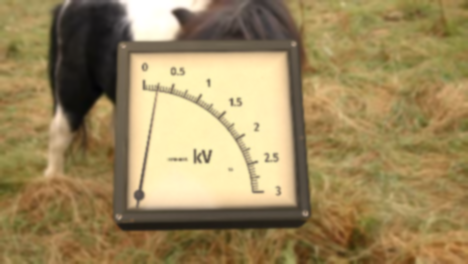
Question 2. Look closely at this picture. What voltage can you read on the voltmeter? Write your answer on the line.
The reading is 0.25 kV
